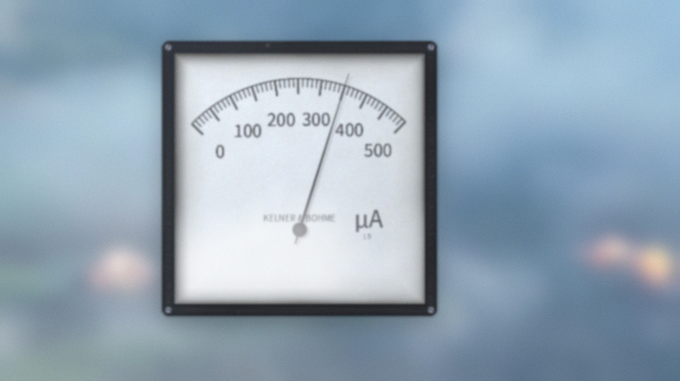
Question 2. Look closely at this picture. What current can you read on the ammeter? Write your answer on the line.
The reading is 350 µA
